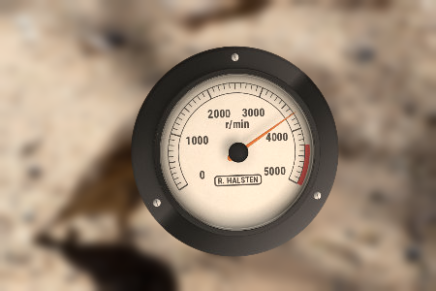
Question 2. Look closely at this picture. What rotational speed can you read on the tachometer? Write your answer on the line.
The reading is 3700 rpm
